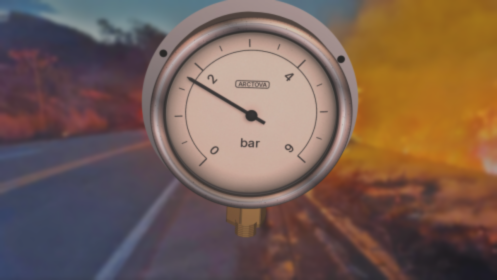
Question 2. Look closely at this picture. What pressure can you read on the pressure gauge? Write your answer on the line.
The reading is 1.75 bar
